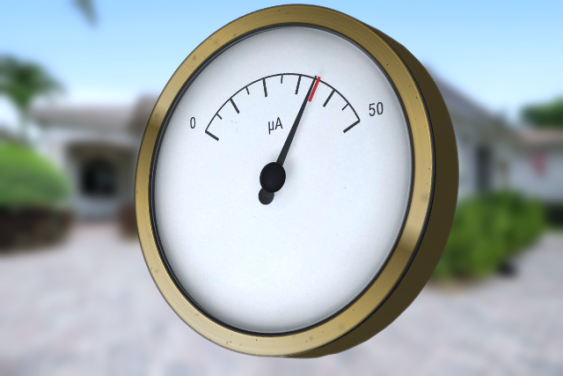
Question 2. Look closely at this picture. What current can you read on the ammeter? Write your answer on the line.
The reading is 35 µA
